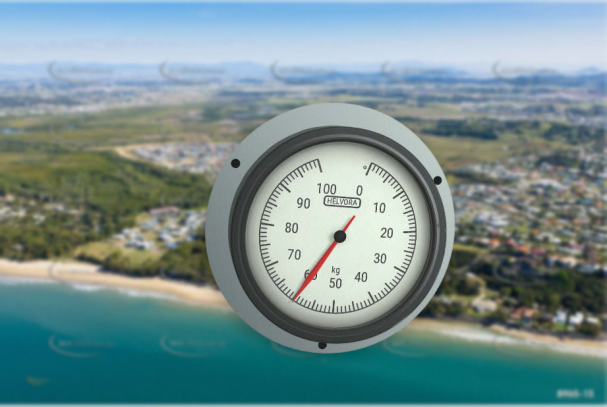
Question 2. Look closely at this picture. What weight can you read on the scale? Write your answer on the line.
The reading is 60 kg
